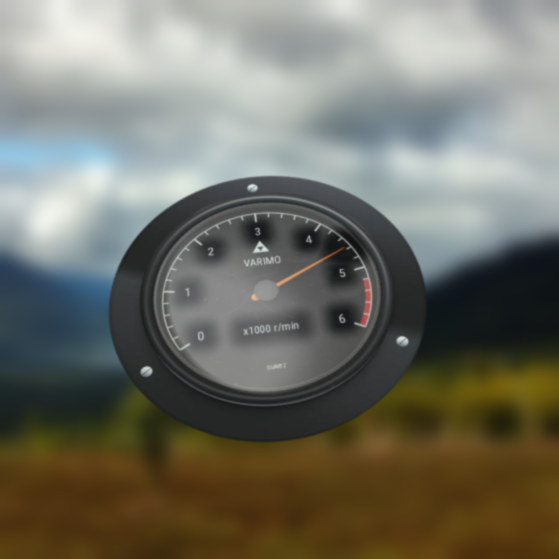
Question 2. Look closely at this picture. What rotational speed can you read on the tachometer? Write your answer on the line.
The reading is 4600 rpm
